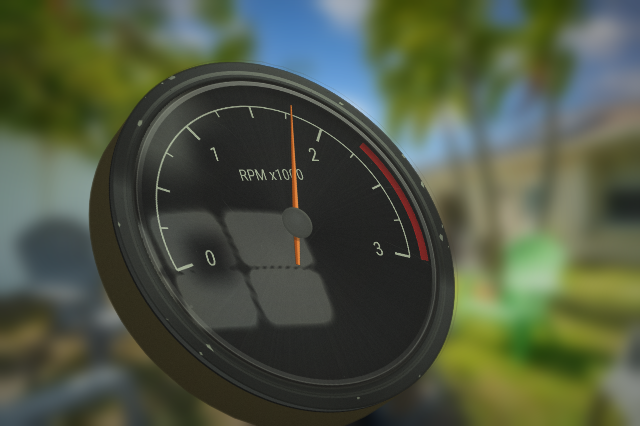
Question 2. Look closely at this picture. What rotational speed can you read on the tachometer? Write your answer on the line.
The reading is 1750 rpm
